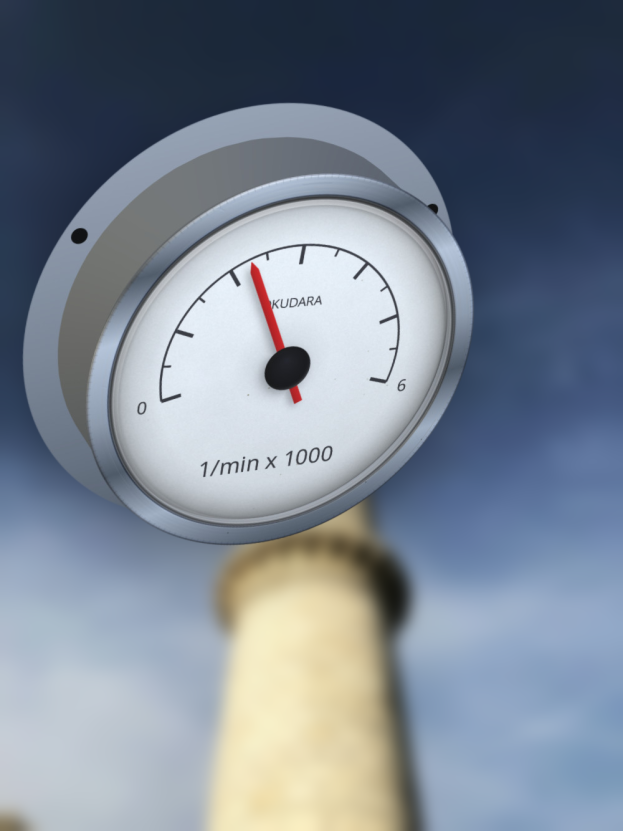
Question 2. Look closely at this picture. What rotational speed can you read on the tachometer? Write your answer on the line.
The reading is 2250 rpm
